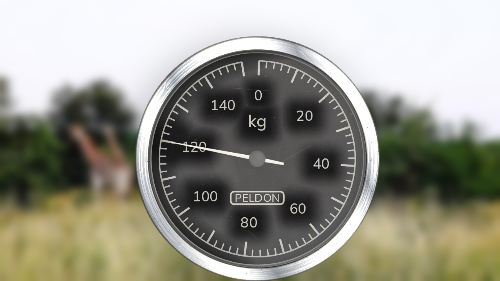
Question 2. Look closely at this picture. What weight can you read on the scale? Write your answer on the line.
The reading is 120 kg
